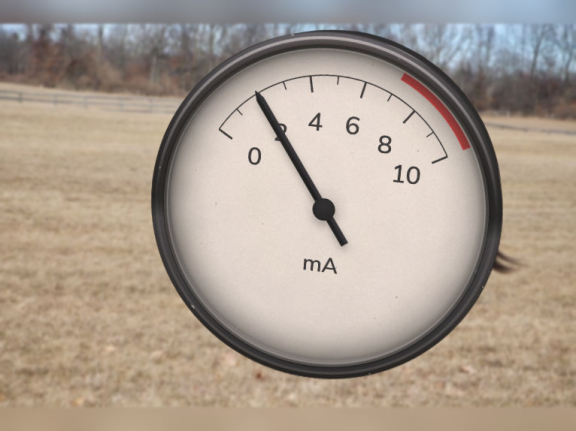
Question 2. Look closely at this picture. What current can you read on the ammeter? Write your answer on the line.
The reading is 2 mA
